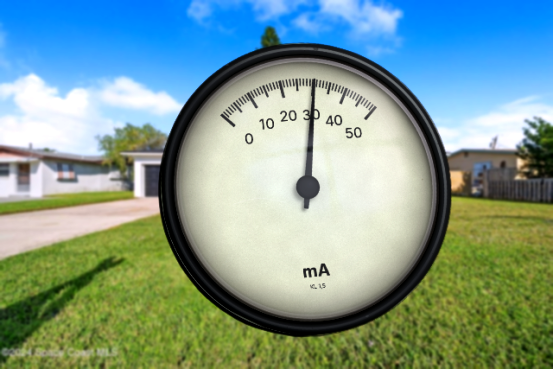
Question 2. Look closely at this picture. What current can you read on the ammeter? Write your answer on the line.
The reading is 30 mA
